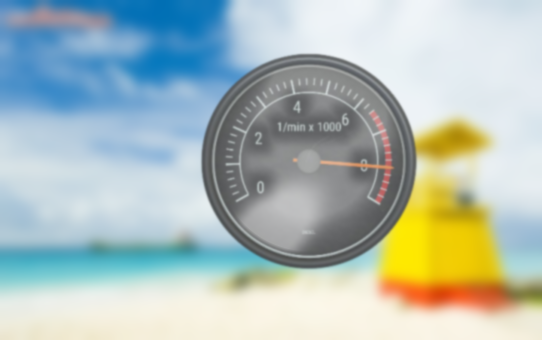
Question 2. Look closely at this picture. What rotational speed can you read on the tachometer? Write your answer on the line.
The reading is 8000 rpm
